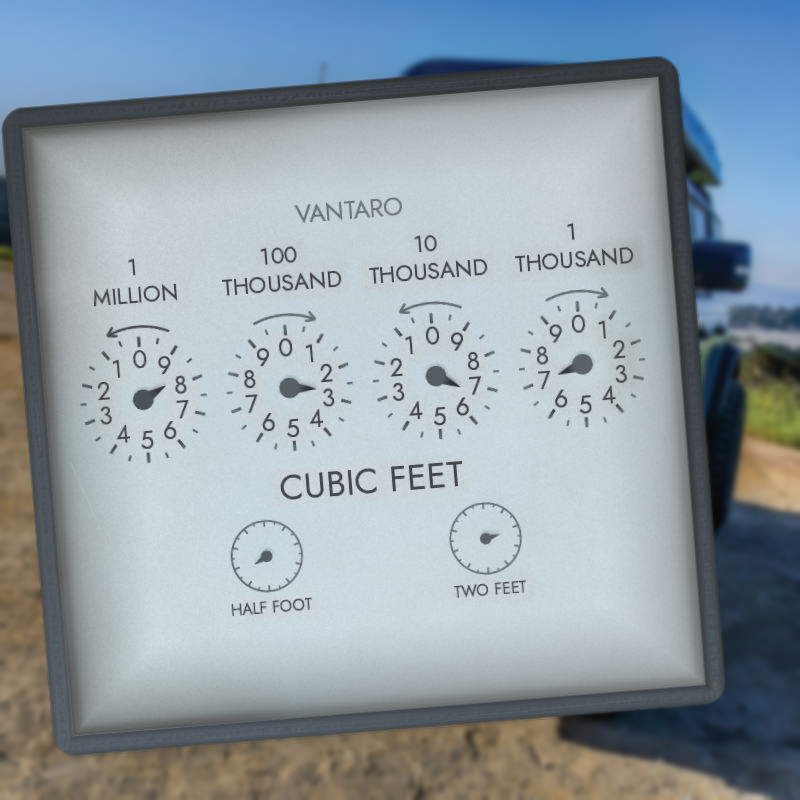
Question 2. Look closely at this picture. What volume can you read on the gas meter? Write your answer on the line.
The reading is 826700 ft³
